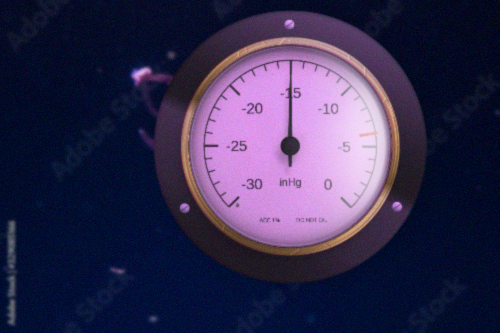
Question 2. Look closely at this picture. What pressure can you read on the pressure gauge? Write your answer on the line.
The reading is -15 inHg
